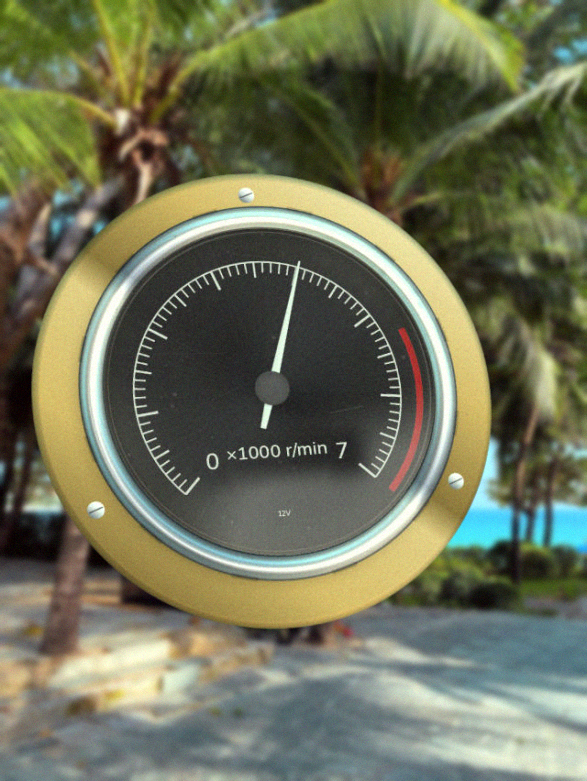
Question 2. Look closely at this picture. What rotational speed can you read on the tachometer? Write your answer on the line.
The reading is 4000 rpm
